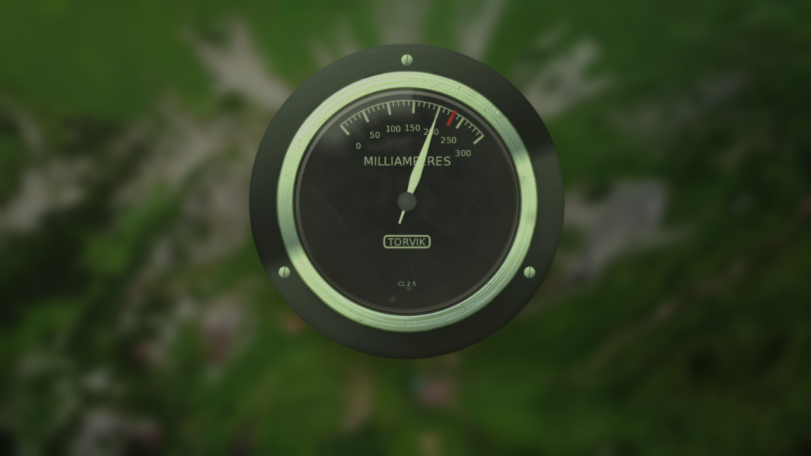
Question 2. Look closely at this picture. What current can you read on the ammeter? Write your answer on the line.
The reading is 200 mA
